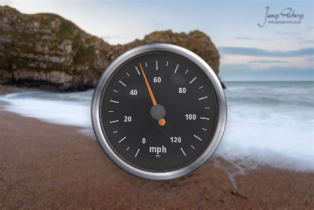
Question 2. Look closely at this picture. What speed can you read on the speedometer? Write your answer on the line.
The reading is 52.5 mph
